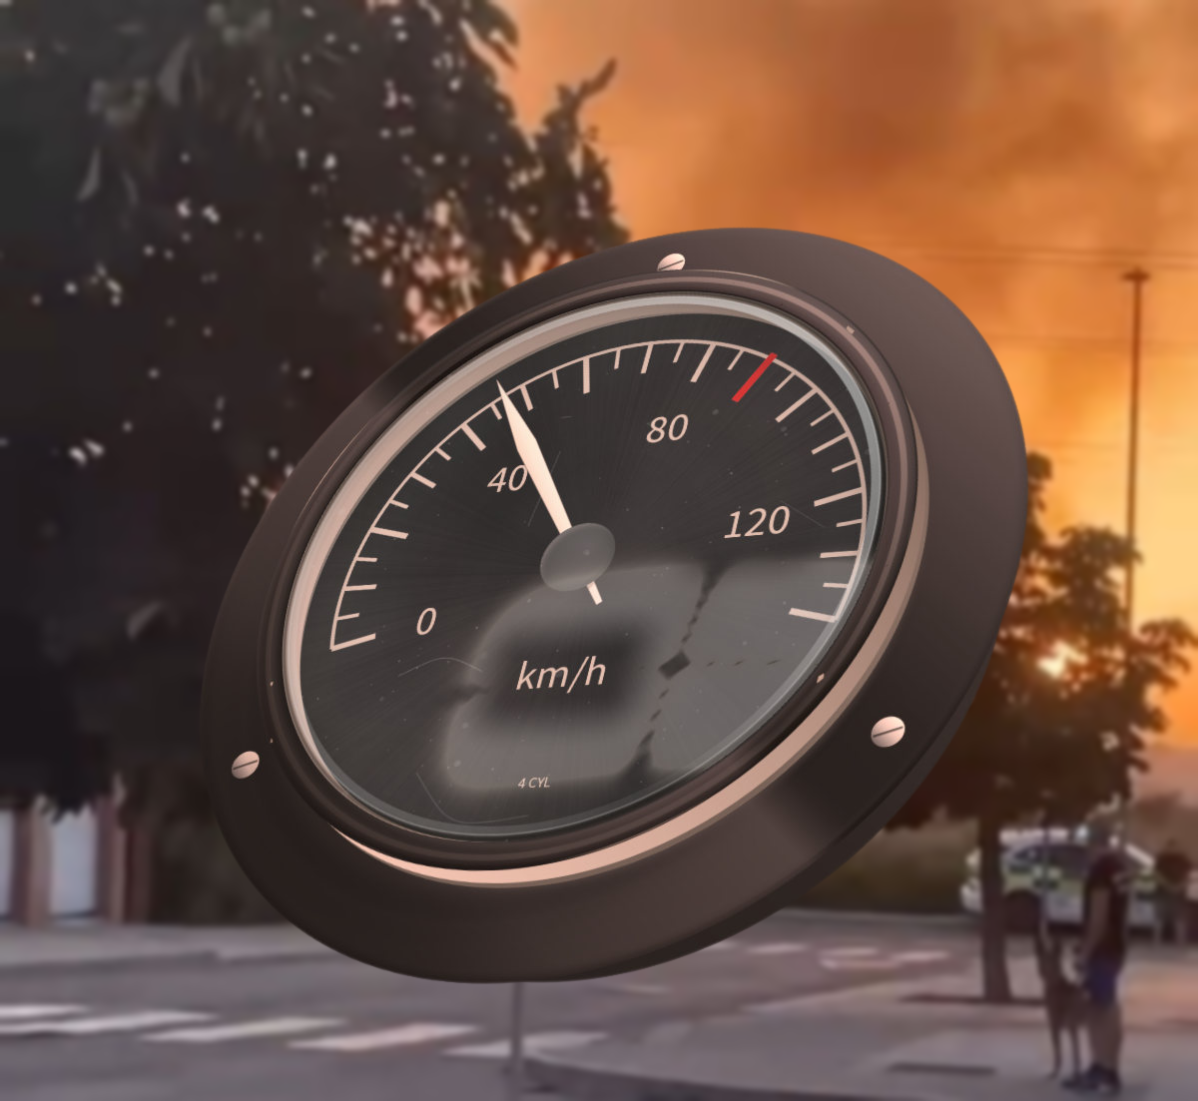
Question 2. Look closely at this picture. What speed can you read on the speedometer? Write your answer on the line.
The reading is 47.5 km/h
